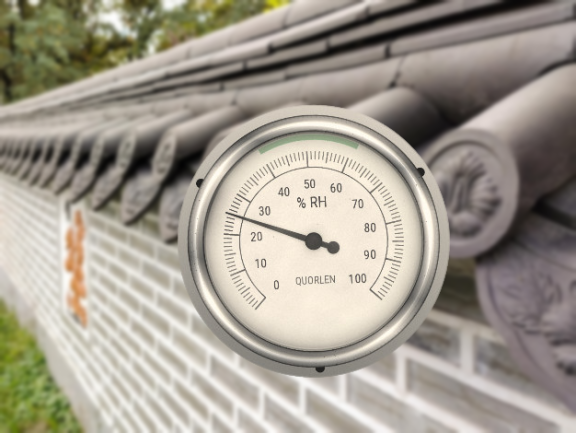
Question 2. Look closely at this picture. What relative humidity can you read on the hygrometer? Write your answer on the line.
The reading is 25 %
